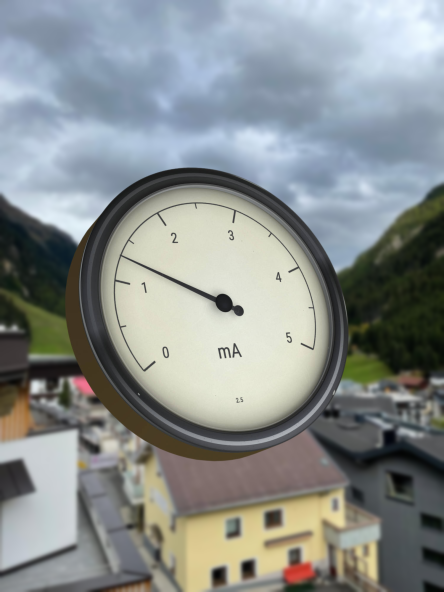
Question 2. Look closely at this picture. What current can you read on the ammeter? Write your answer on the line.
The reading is 1.25 mA
